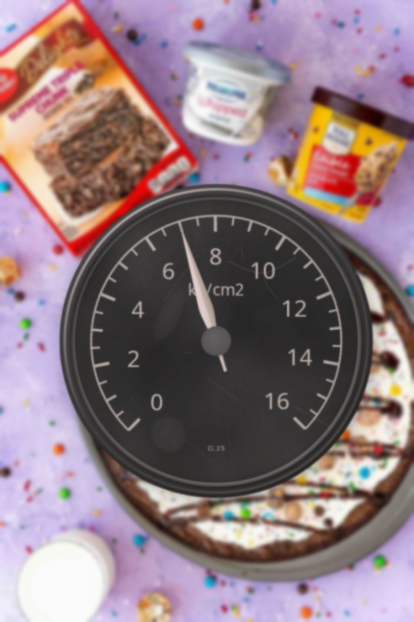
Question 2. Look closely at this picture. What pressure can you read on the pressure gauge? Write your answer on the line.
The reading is 7 kg/cm²
